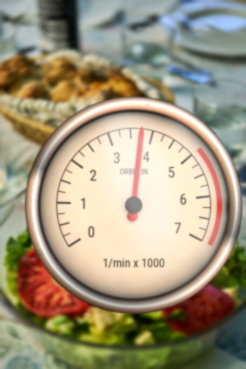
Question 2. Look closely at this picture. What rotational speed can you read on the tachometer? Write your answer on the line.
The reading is 3750 rpm
